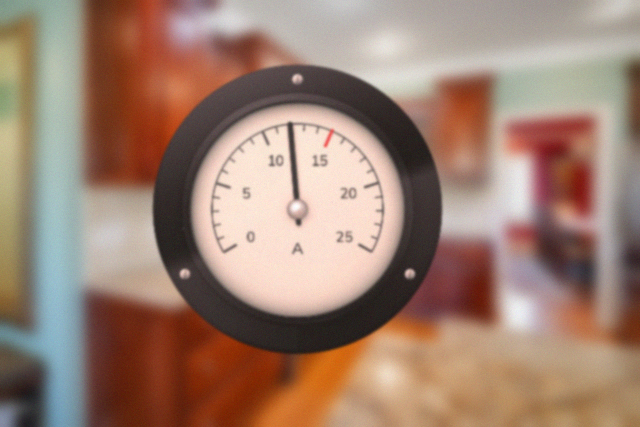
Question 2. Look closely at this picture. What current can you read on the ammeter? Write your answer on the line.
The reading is 12 A
